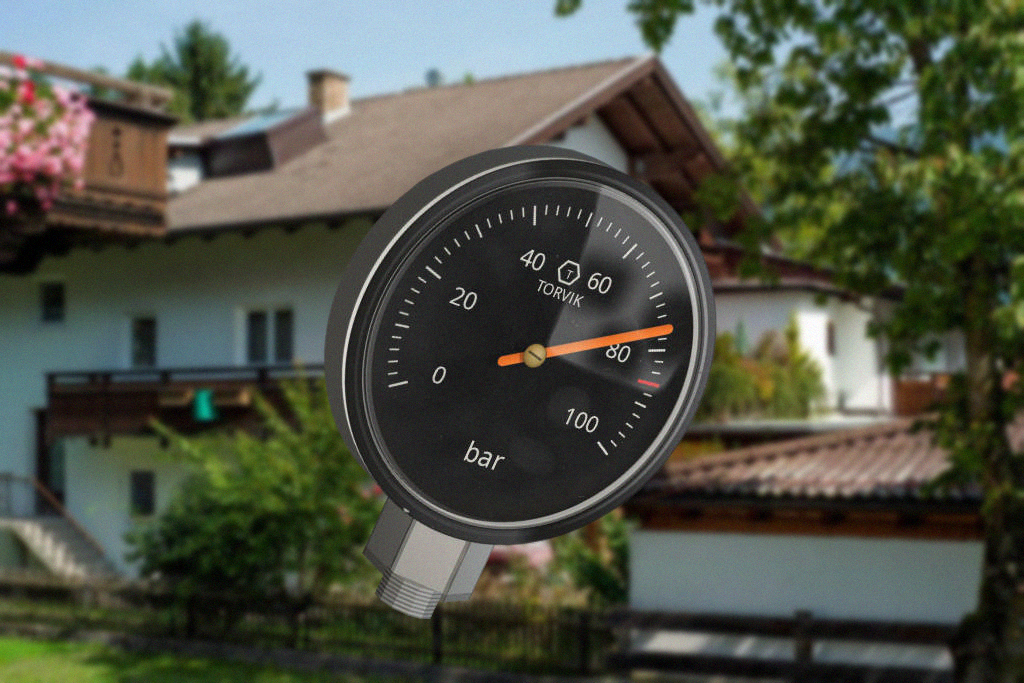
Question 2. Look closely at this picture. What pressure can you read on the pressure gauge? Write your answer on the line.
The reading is 76 bar
